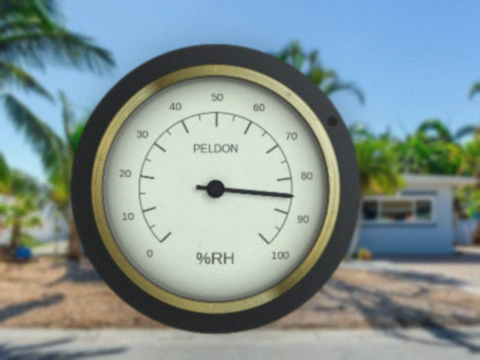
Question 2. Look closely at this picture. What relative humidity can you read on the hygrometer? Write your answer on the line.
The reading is 85 %
